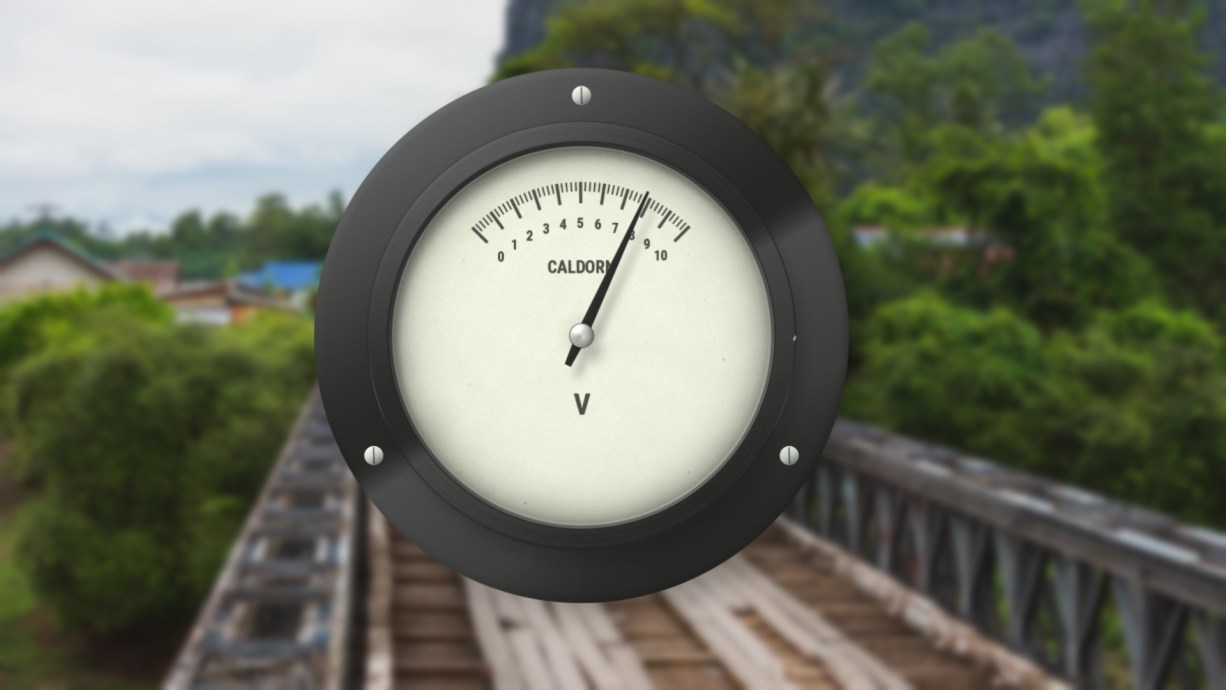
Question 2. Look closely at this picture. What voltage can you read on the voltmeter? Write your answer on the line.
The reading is 7.8 V
